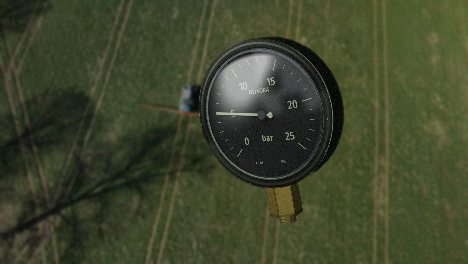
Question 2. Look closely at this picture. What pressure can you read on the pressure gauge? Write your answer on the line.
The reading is 5 bar
